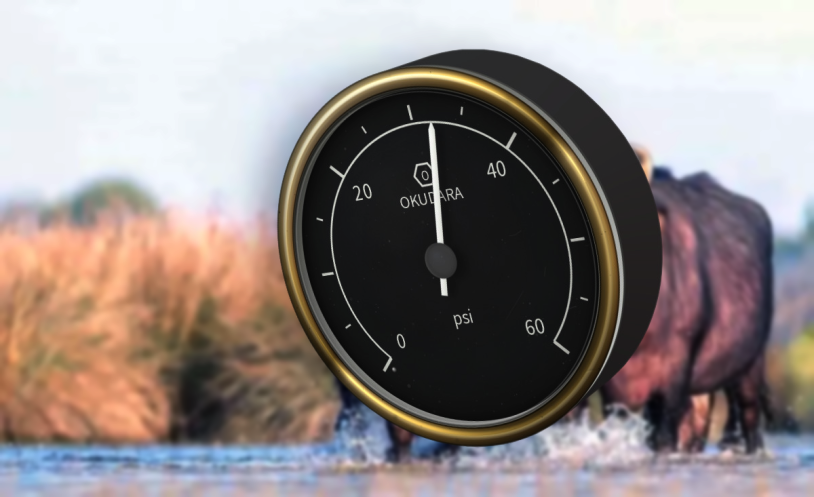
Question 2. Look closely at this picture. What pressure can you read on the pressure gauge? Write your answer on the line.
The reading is 32.5 psi
